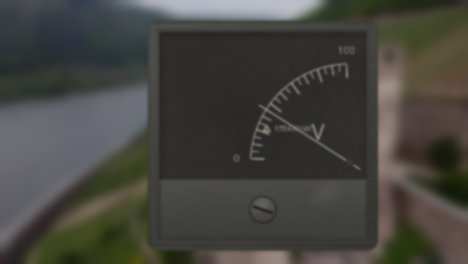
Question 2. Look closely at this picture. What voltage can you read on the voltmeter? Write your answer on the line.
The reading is 35 V
